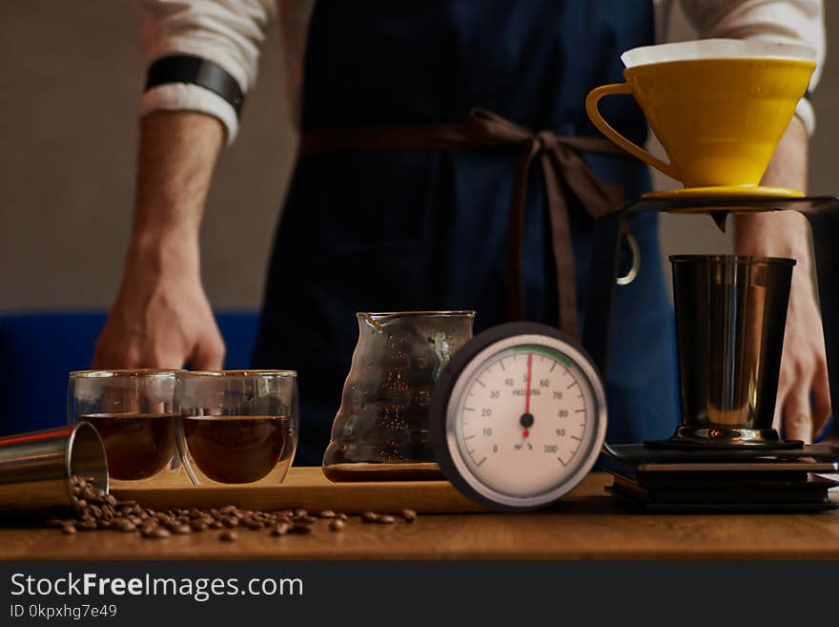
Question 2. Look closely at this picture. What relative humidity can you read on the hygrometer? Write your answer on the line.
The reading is 50 %
